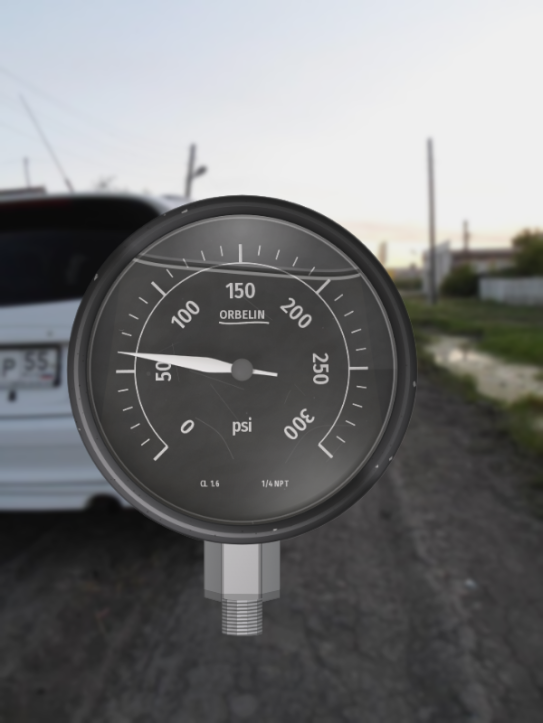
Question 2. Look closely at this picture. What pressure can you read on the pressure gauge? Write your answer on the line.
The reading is 60 psi
